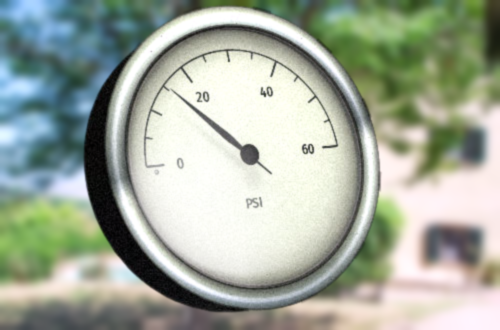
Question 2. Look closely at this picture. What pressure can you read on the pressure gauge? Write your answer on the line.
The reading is 15 psi
